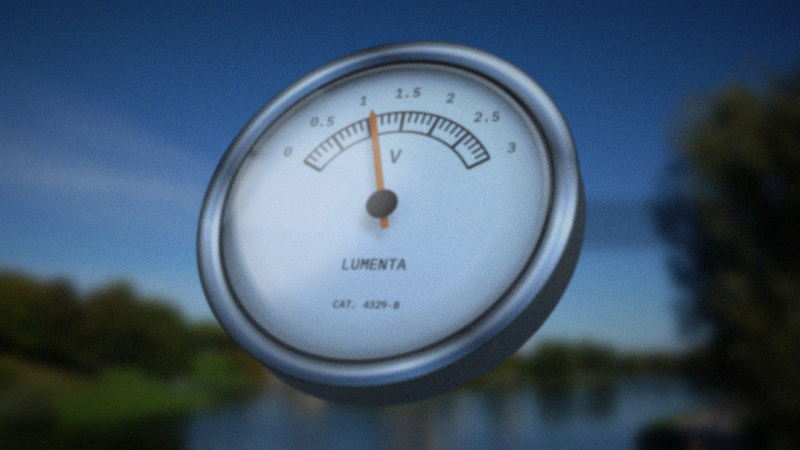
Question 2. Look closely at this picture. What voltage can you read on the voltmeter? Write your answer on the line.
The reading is 1.1 V
